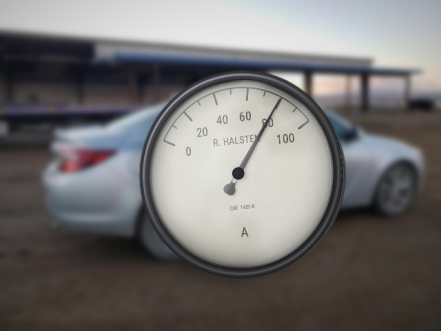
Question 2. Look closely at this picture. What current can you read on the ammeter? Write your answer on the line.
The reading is 80 A
